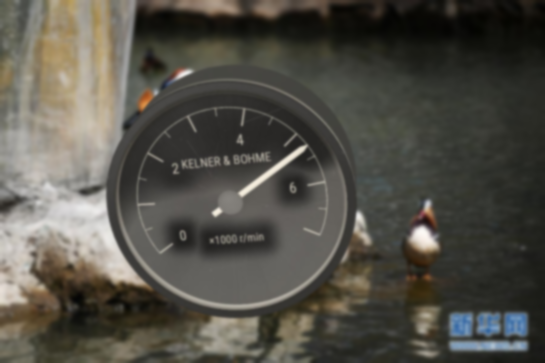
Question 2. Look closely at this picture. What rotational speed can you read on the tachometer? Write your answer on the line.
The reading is 5250 rpm
